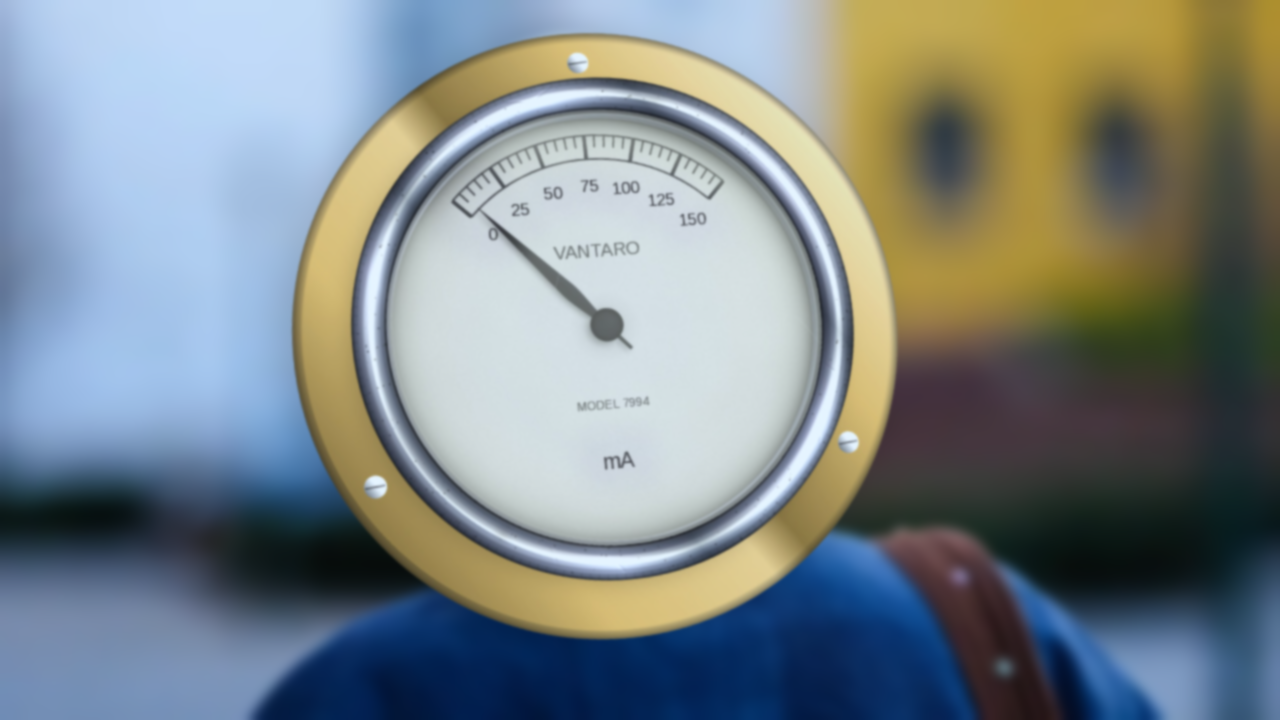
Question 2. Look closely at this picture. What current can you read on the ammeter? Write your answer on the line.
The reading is 5 mA
